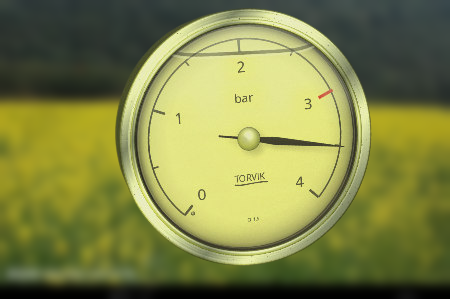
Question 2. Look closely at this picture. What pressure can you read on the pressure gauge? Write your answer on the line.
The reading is 3.5 bar
